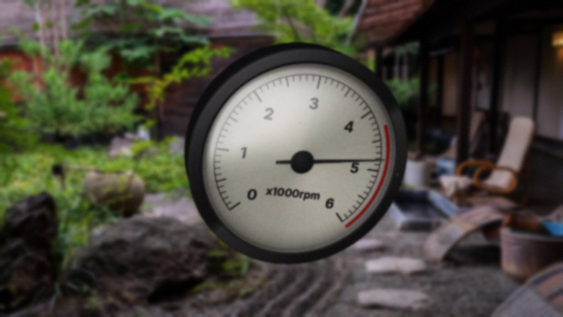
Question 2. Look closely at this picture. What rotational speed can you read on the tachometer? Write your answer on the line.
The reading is 4800 rpm
